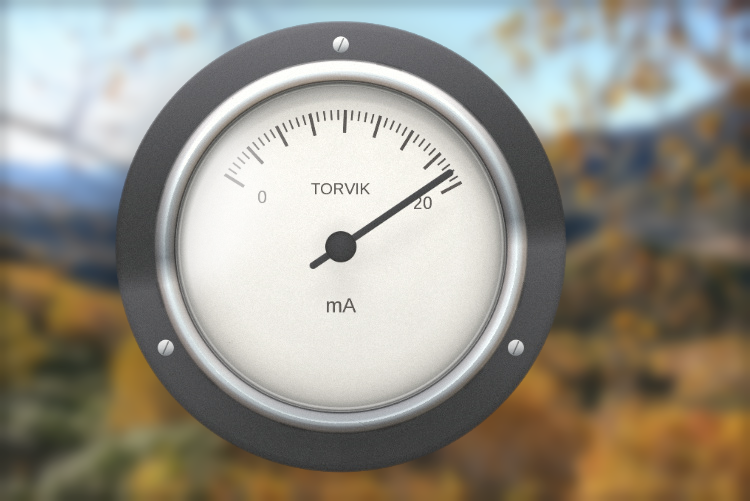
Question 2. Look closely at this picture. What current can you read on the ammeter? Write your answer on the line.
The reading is 19 mA
